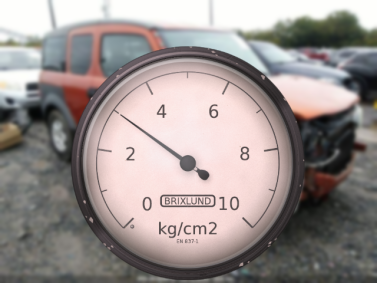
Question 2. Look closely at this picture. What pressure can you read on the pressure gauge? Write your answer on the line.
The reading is 3 kg/cm²
